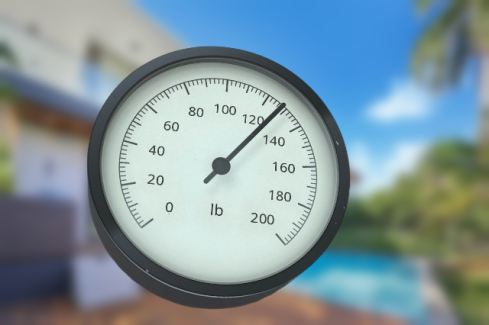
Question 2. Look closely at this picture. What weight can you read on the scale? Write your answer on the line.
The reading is 128 lb
